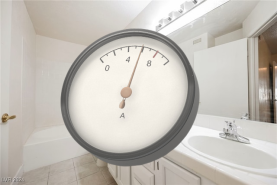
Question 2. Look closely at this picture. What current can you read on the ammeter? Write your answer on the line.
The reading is 6 A
